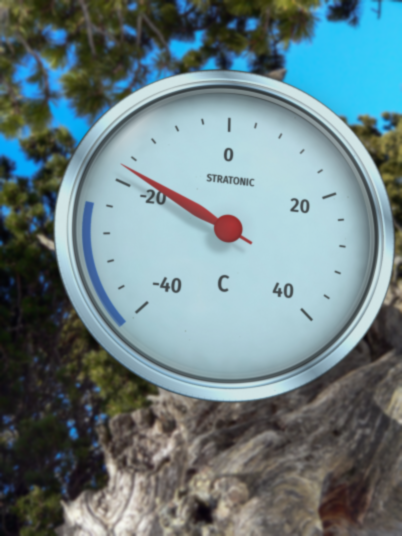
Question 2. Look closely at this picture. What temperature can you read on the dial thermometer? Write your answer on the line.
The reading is -18 °C
